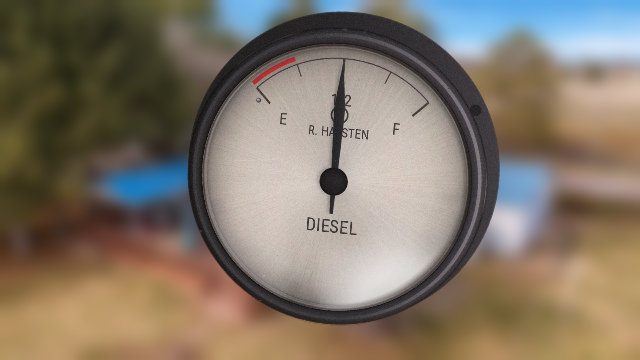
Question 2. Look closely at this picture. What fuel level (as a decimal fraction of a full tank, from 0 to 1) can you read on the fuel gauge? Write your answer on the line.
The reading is 0.5
